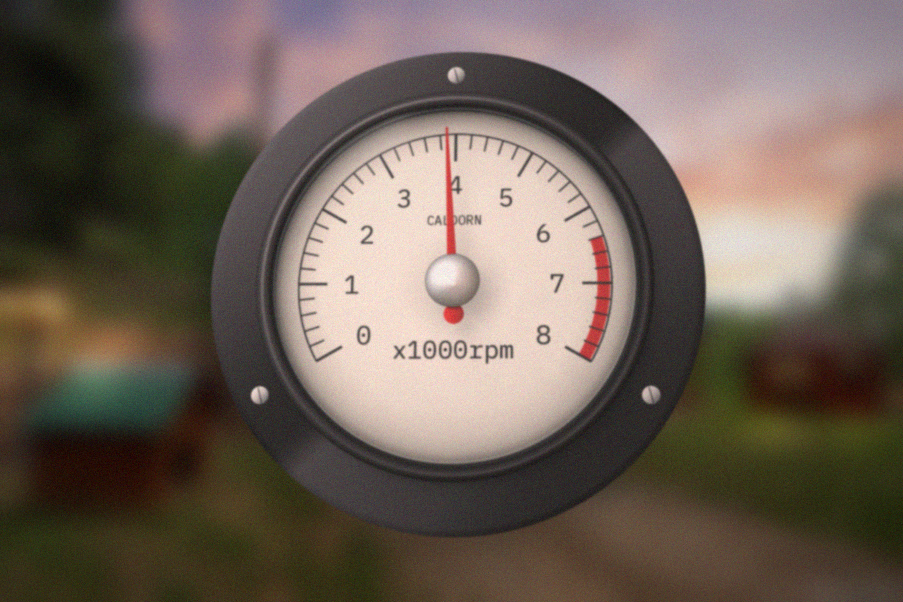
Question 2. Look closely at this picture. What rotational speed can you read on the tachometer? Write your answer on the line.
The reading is 3900 rpm
